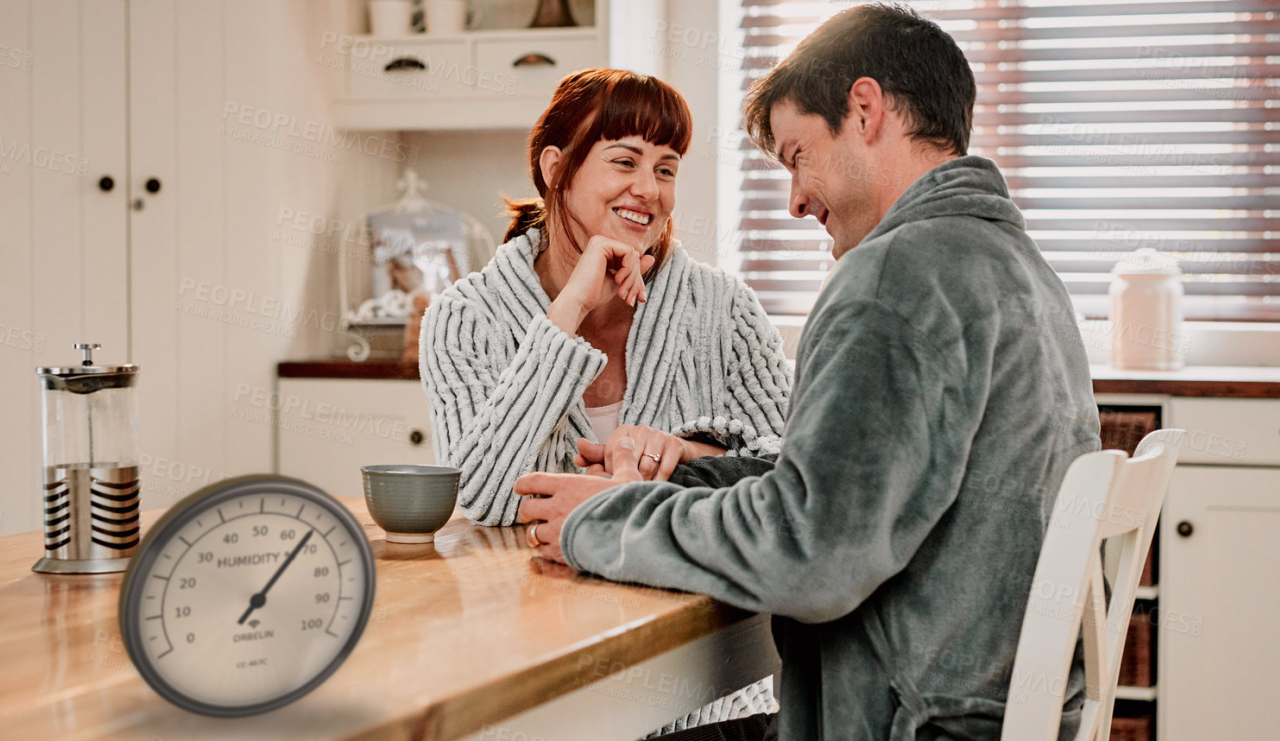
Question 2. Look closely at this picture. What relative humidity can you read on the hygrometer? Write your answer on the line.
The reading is 65 %
